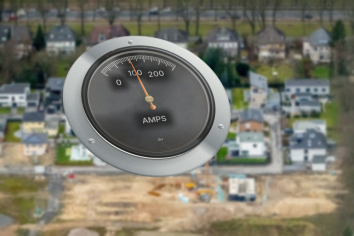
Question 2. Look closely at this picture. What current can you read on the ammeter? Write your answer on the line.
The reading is 100 A
